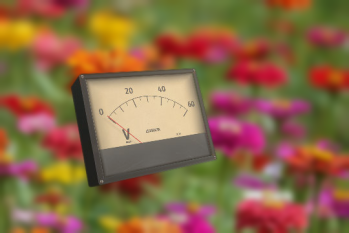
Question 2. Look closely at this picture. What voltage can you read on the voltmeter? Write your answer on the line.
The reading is 0 V
